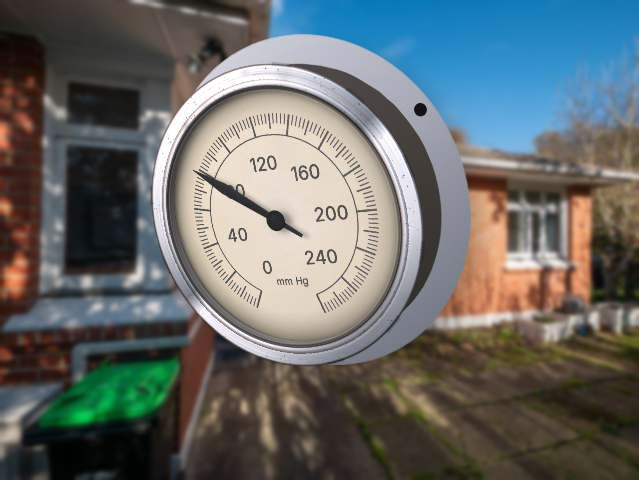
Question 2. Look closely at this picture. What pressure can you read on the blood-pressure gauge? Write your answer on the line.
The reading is 80 mmHg
